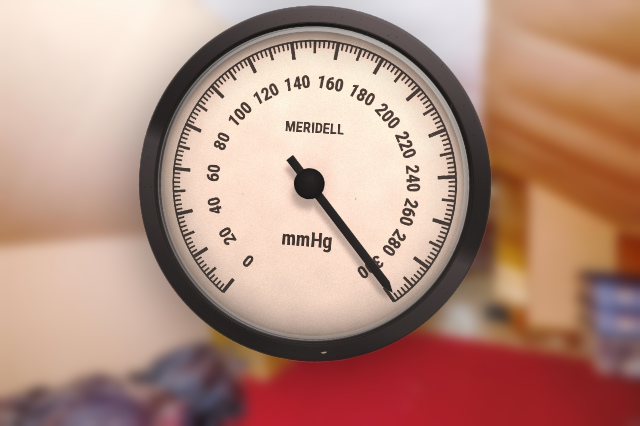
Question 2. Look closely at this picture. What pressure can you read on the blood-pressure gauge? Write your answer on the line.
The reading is 298 mmHg
